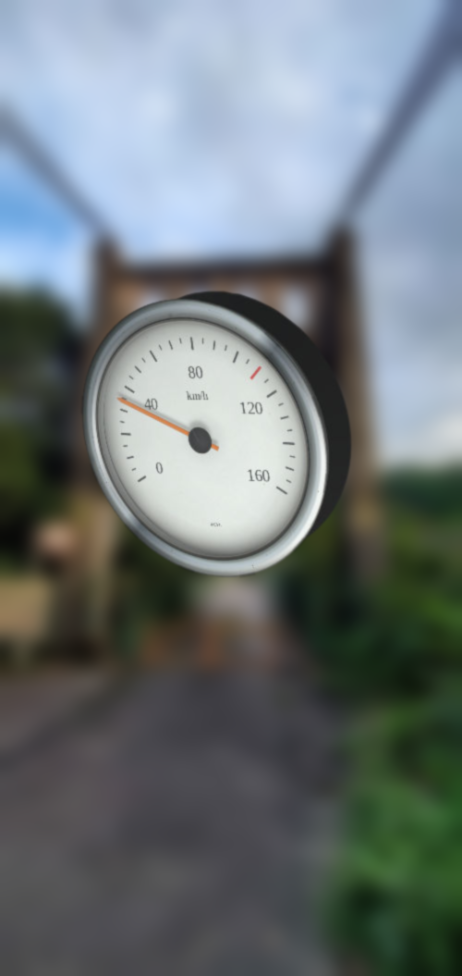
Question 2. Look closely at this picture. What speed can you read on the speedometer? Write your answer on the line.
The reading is 35 km/h
